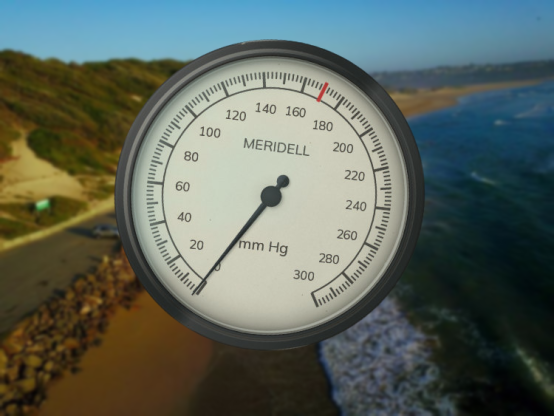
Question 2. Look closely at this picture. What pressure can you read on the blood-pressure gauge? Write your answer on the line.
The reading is 2 mmHg
